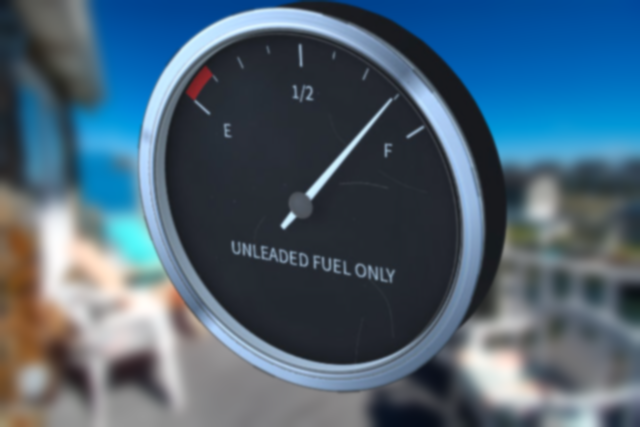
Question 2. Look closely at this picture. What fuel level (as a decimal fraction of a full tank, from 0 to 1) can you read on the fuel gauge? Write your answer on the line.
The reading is 0.875
